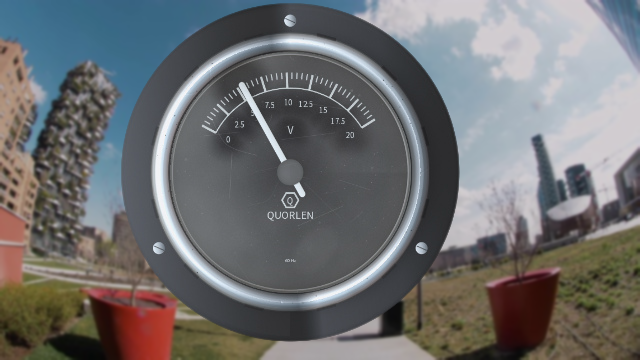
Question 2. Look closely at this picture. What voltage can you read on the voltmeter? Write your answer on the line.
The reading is 5.5 V
